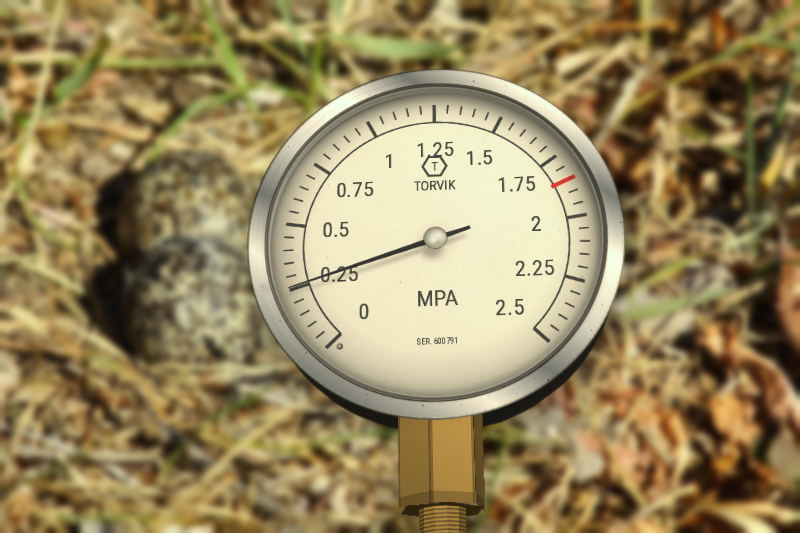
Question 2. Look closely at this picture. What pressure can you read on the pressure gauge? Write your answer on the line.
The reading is 0.25 MPa
